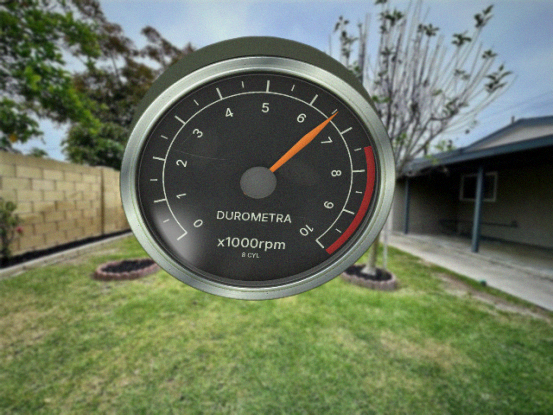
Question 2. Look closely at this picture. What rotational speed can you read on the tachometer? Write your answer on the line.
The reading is 6500 rpm
